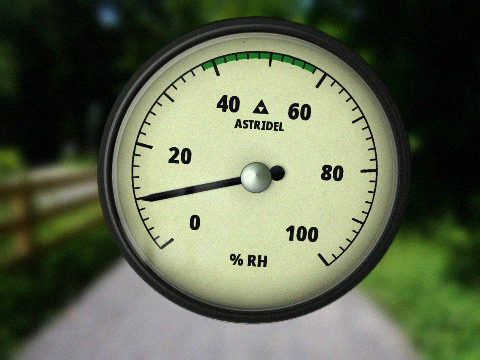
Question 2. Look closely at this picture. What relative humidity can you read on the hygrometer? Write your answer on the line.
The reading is 10 %
